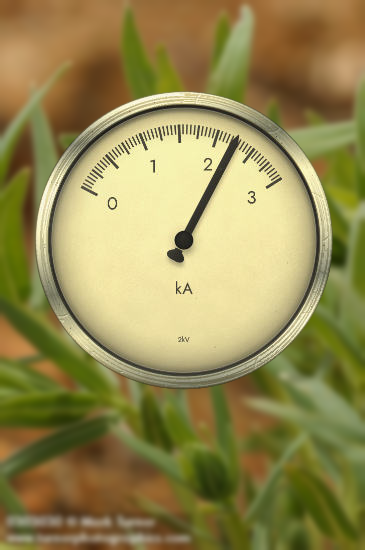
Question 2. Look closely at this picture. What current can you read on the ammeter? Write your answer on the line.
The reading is 2.25 kA
